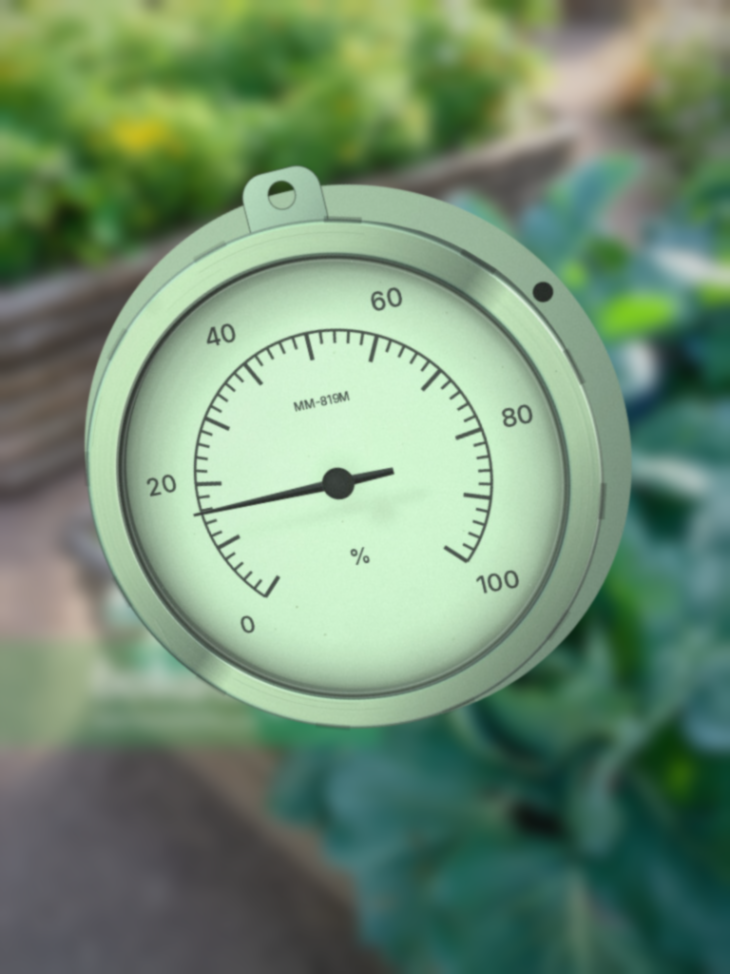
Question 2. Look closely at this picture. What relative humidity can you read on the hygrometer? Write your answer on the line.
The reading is 16 %
